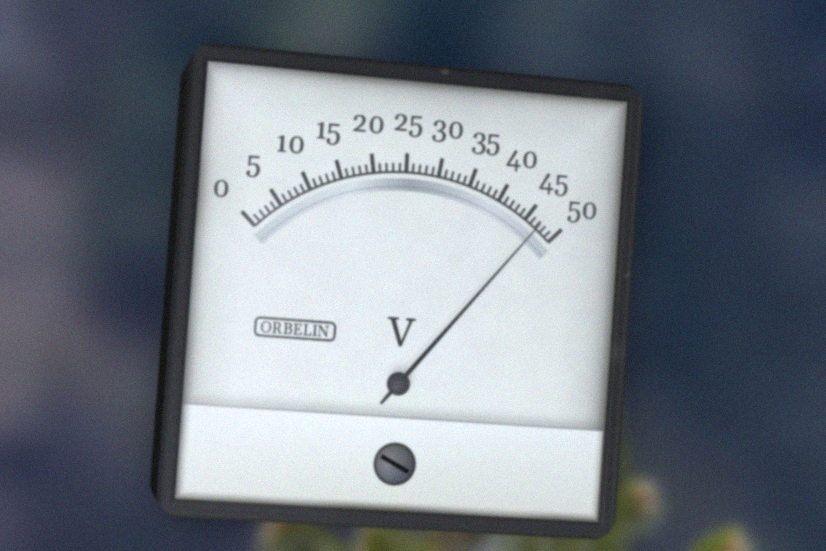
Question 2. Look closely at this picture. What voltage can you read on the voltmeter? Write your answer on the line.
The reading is 47 V
